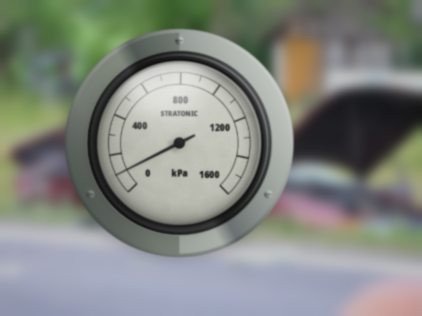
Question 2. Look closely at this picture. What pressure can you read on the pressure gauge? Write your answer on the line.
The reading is 100 kPa
